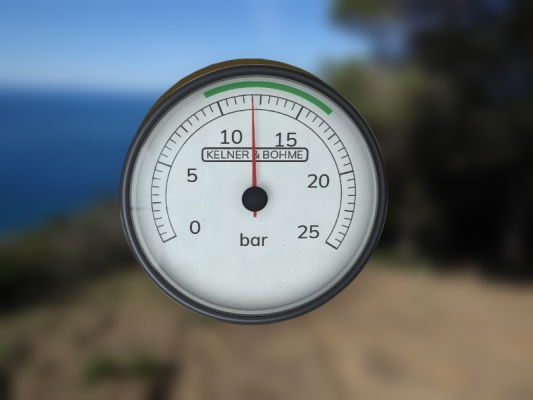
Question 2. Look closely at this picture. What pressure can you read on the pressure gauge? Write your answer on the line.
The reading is 12 bar
